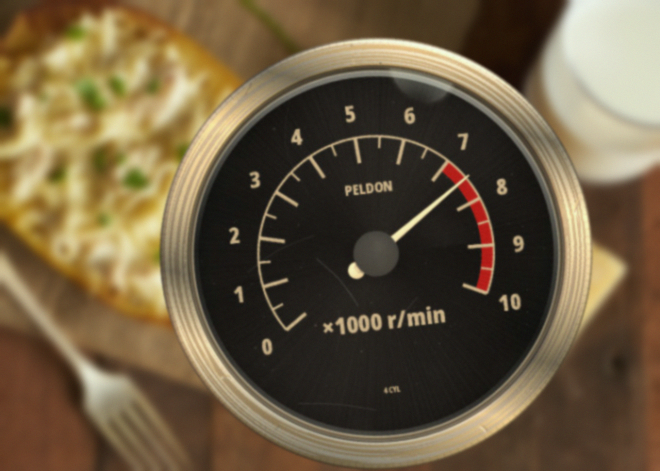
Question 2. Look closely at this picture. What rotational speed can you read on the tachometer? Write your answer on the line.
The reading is 7500 rpm
